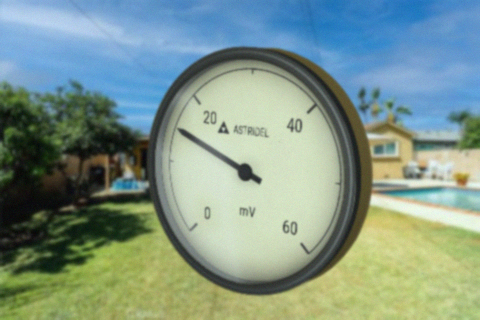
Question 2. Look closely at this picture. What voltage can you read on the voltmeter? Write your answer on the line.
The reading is 15 mV
